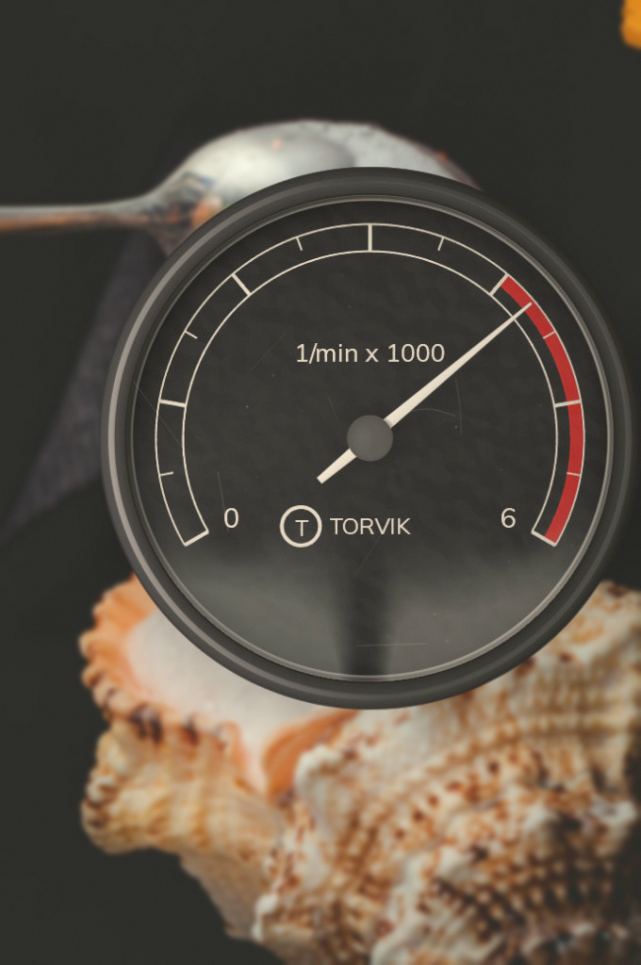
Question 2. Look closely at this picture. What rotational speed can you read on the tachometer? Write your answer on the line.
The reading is 4250 rpm
